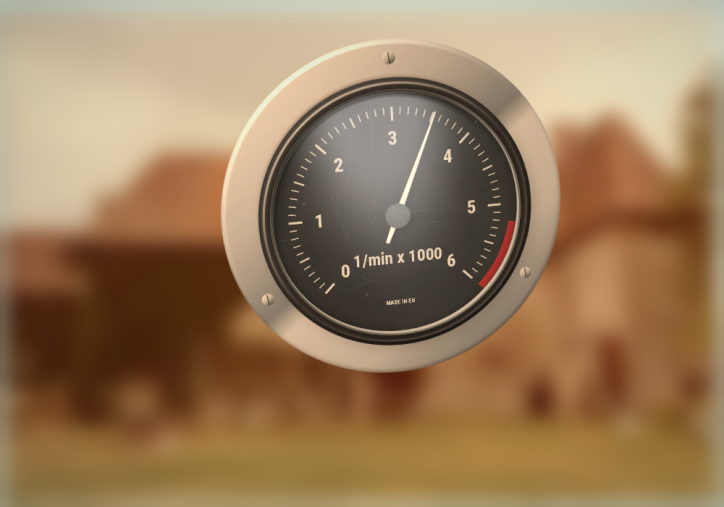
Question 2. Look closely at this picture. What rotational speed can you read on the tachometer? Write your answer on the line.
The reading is 3500 rpm
